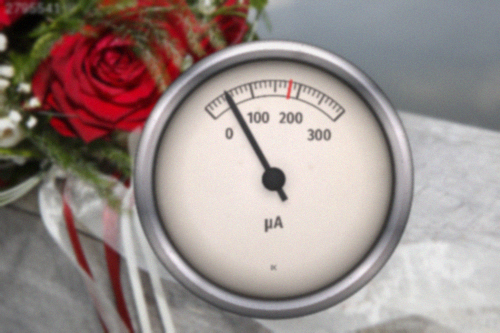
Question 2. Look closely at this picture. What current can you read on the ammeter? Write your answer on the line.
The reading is 50 µA
